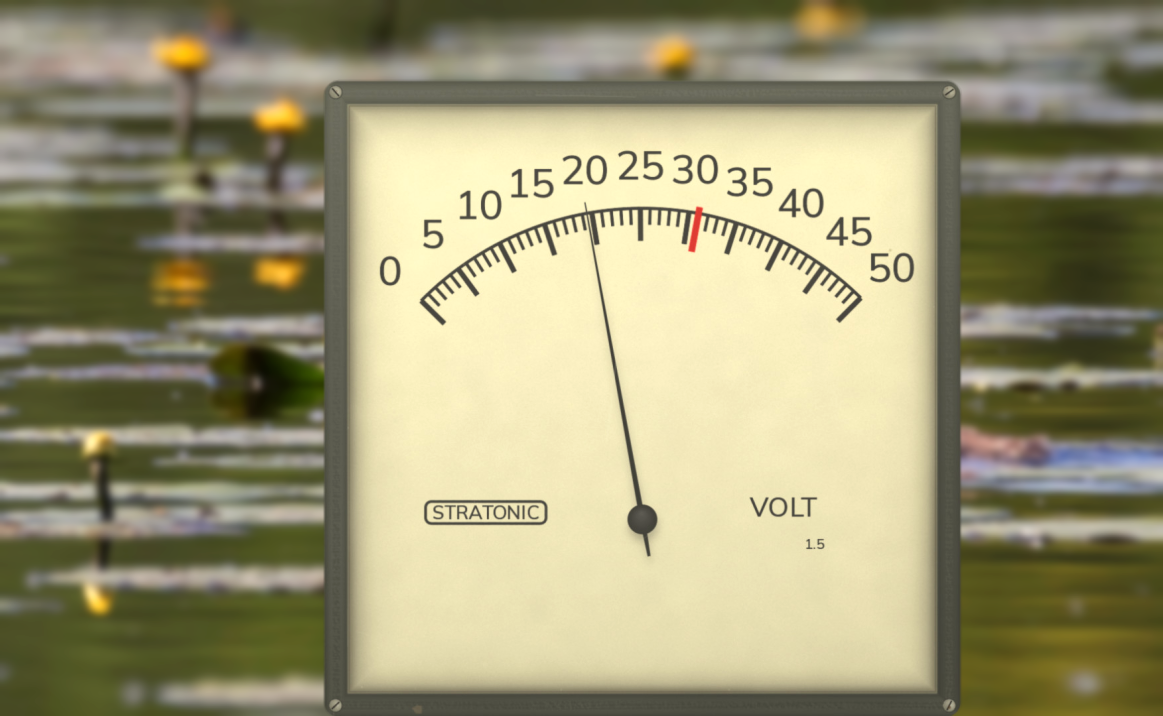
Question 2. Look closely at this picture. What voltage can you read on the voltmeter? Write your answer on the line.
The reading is 19.5 V
